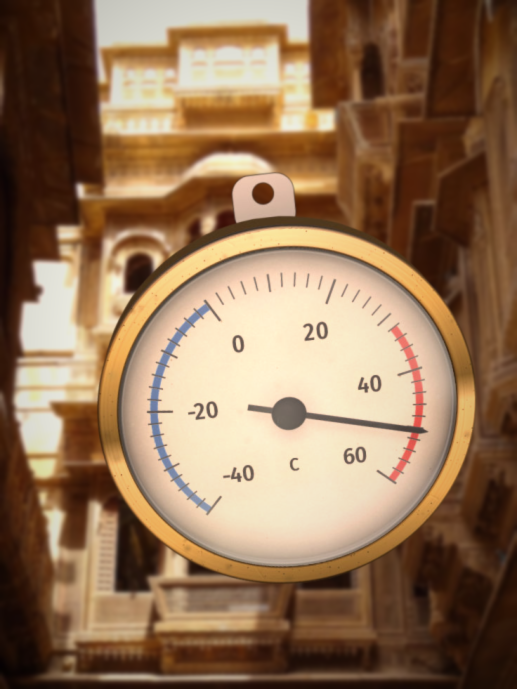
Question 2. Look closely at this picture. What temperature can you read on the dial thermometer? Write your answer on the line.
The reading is 50 °C
